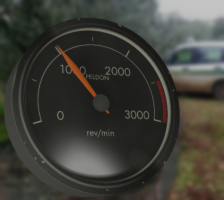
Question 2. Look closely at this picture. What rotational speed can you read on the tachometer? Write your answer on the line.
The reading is 1000 rpm
